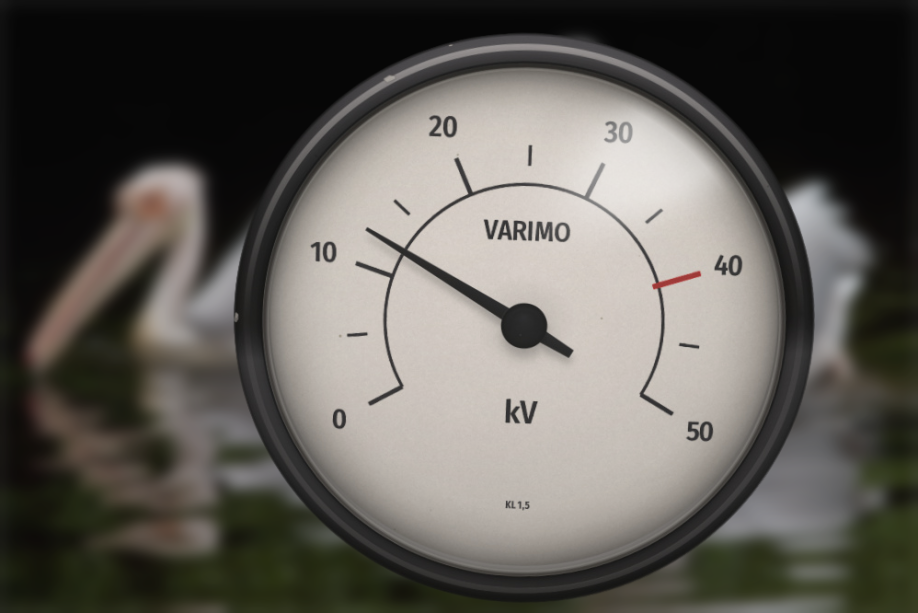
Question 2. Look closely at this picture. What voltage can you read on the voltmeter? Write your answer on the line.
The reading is 12.5 kV
